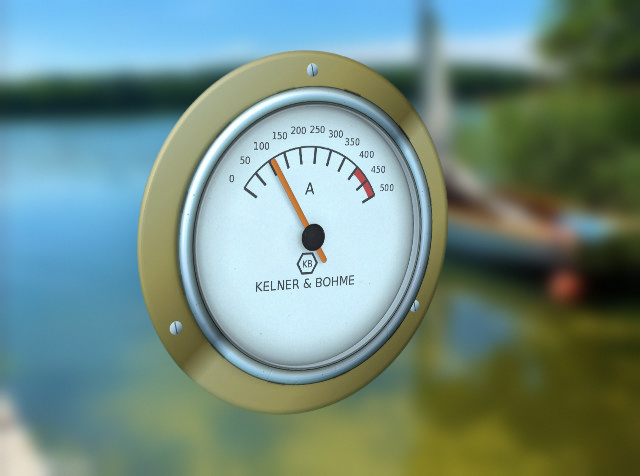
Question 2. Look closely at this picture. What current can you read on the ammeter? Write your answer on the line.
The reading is 100 A
